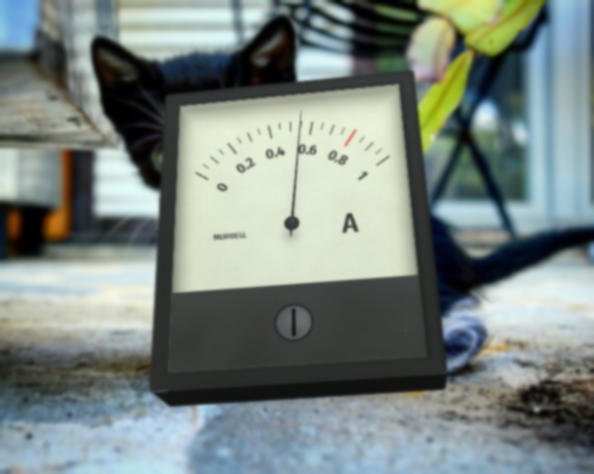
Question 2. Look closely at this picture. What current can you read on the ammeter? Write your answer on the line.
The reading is 0.55 A
